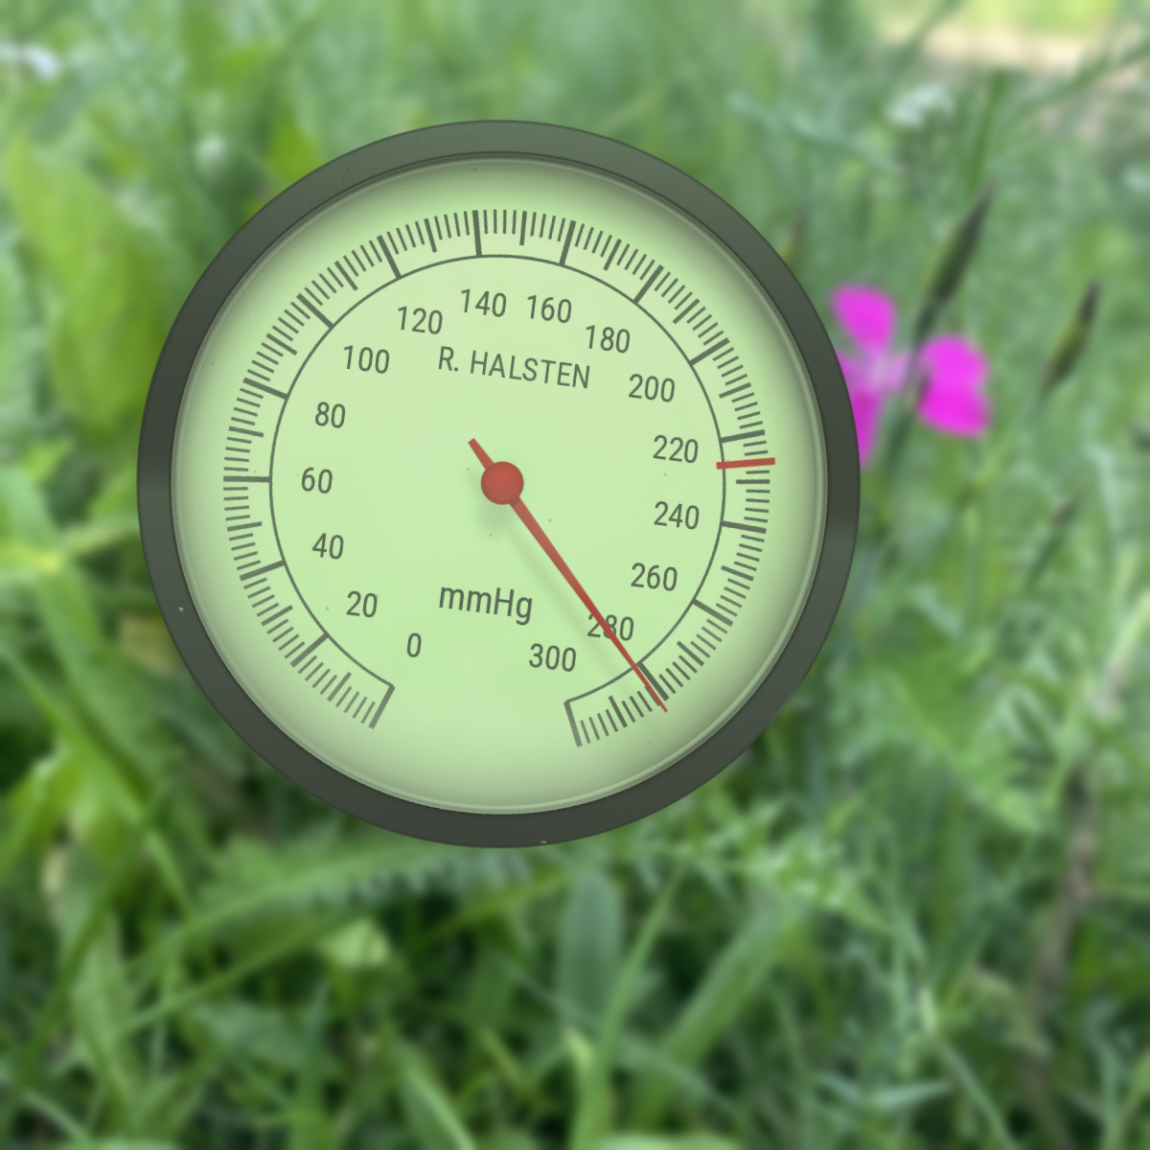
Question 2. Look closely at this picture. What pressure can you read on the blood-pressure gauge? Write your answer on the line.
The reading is 282 mmHg
